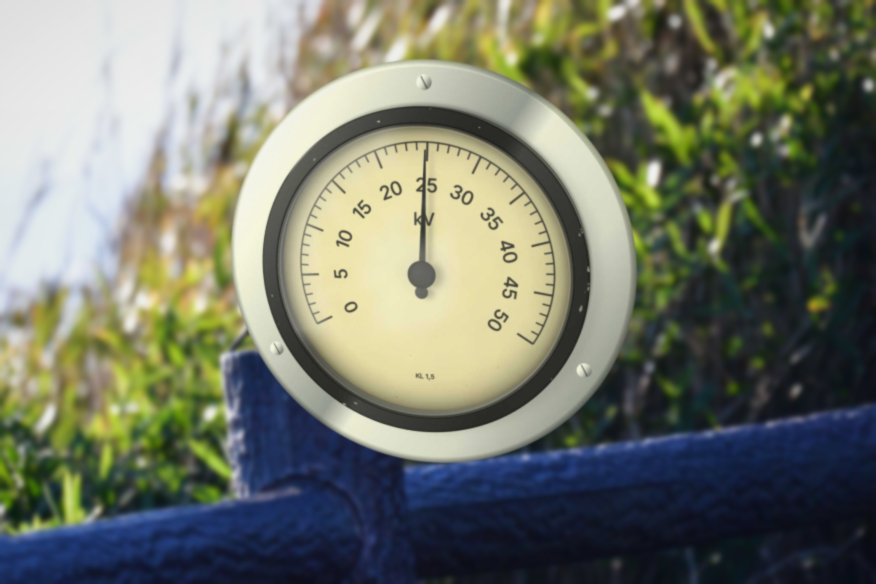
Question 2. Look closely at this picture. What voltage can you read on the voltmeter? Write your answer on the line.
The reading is 25 kV
